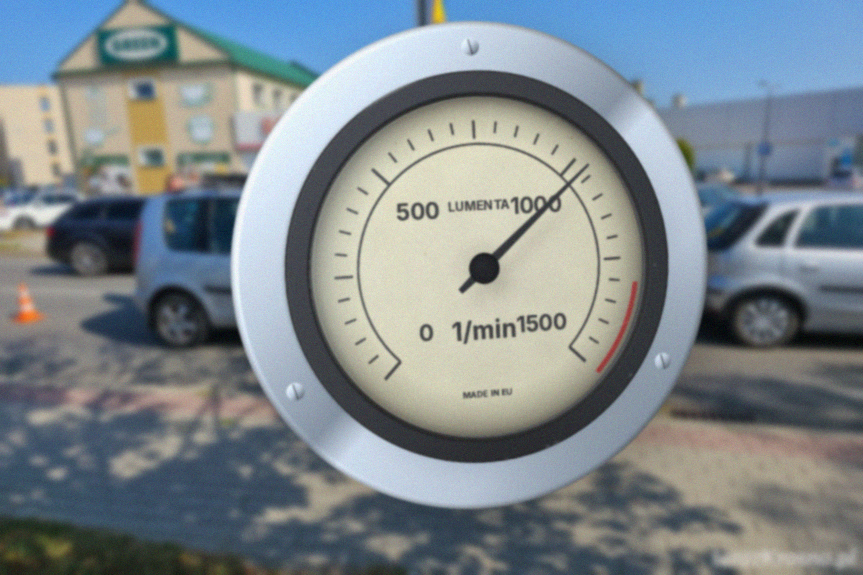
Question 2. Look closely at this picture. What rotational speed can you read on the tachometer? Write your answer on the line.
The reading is 1025 rpm
